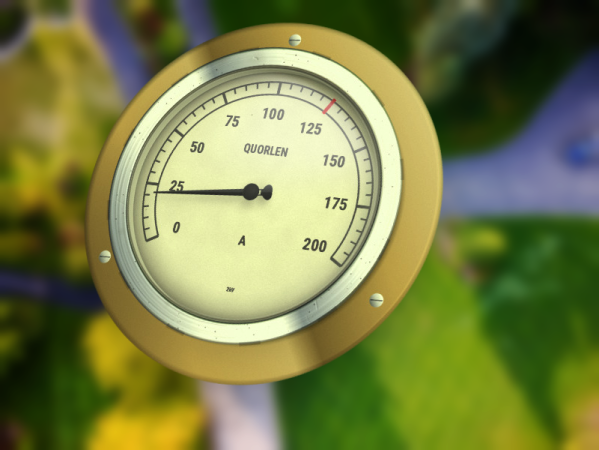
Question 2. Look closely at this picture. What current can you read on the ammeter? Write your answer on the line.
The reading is 20 A
